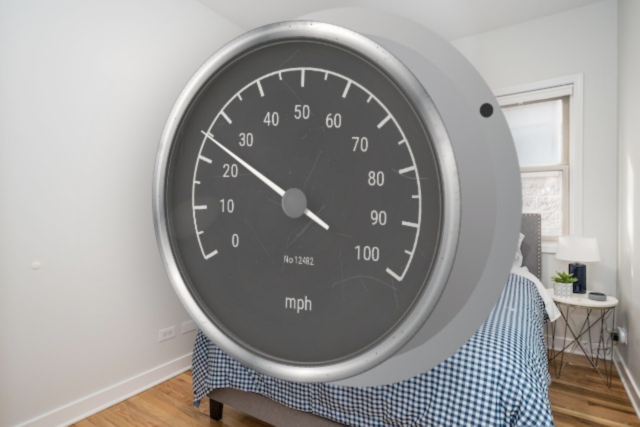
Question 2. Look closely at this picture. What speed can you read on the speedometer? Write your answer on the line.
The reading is 25 mph
